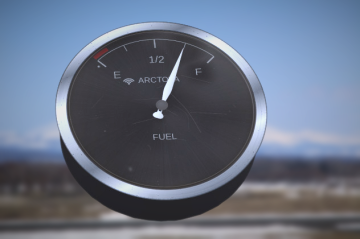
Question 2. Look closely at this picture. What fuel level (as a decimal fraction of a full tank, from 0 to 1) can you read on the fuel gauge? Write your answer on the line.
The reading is 0.75
